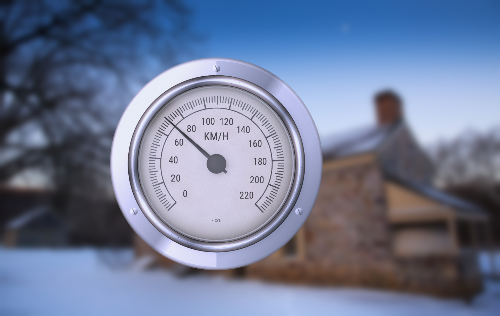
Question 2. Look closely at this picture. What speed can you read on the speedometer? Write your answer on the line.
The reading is 70 km/h
